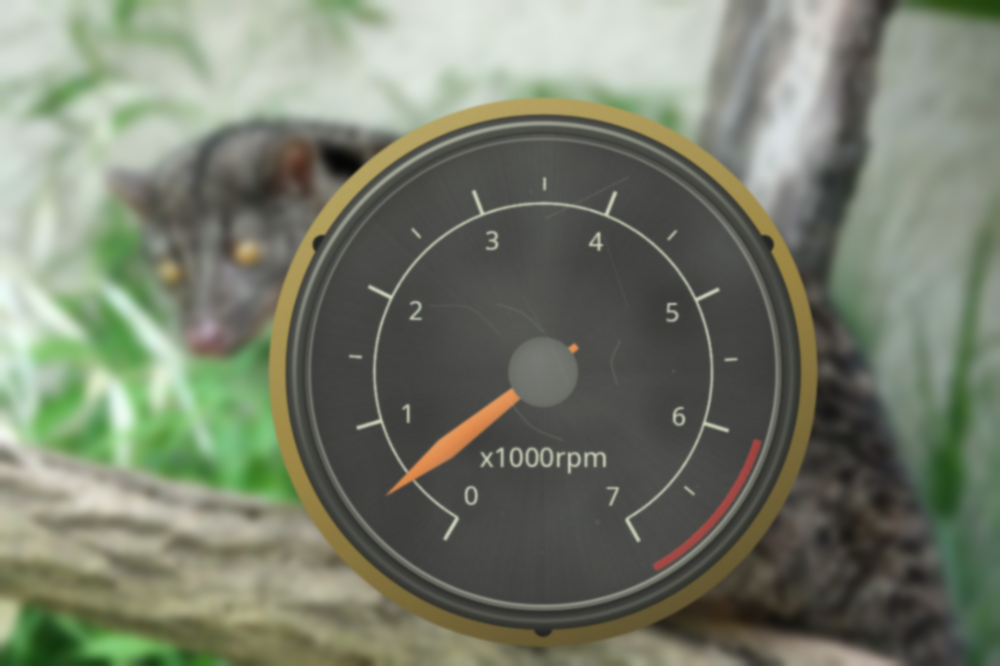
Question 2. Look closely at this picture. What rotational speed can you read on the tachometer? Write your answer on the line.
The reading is 500 rpm
